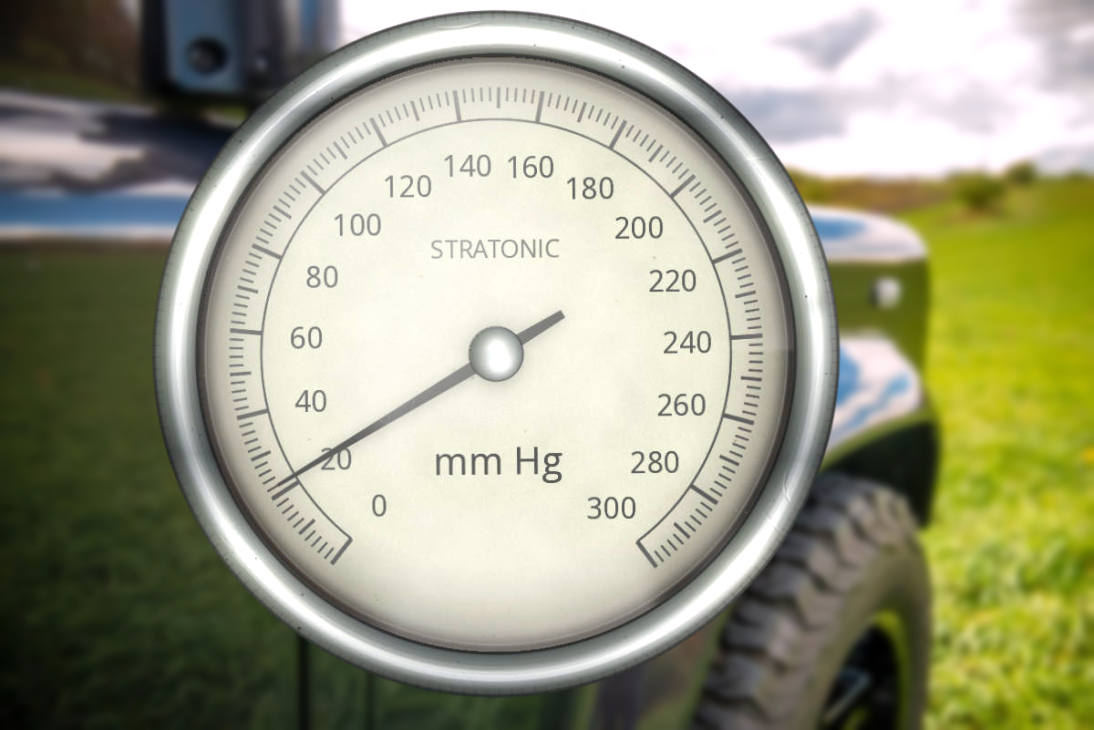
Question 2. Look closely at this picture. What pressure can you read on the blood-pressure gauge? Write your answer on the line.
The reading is 22 mmHg
